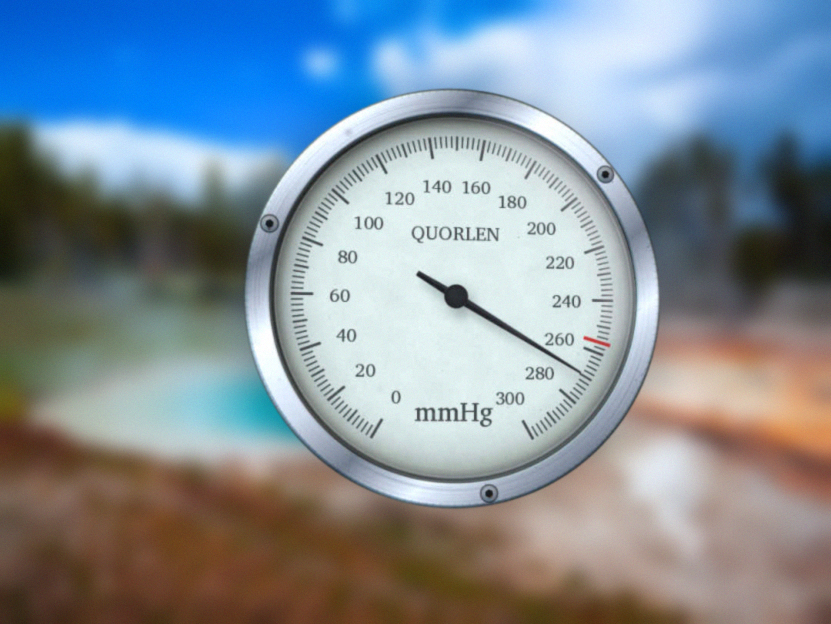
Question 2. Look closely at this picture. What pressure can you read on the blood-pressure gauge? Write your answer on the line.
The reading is 270 mmHg
